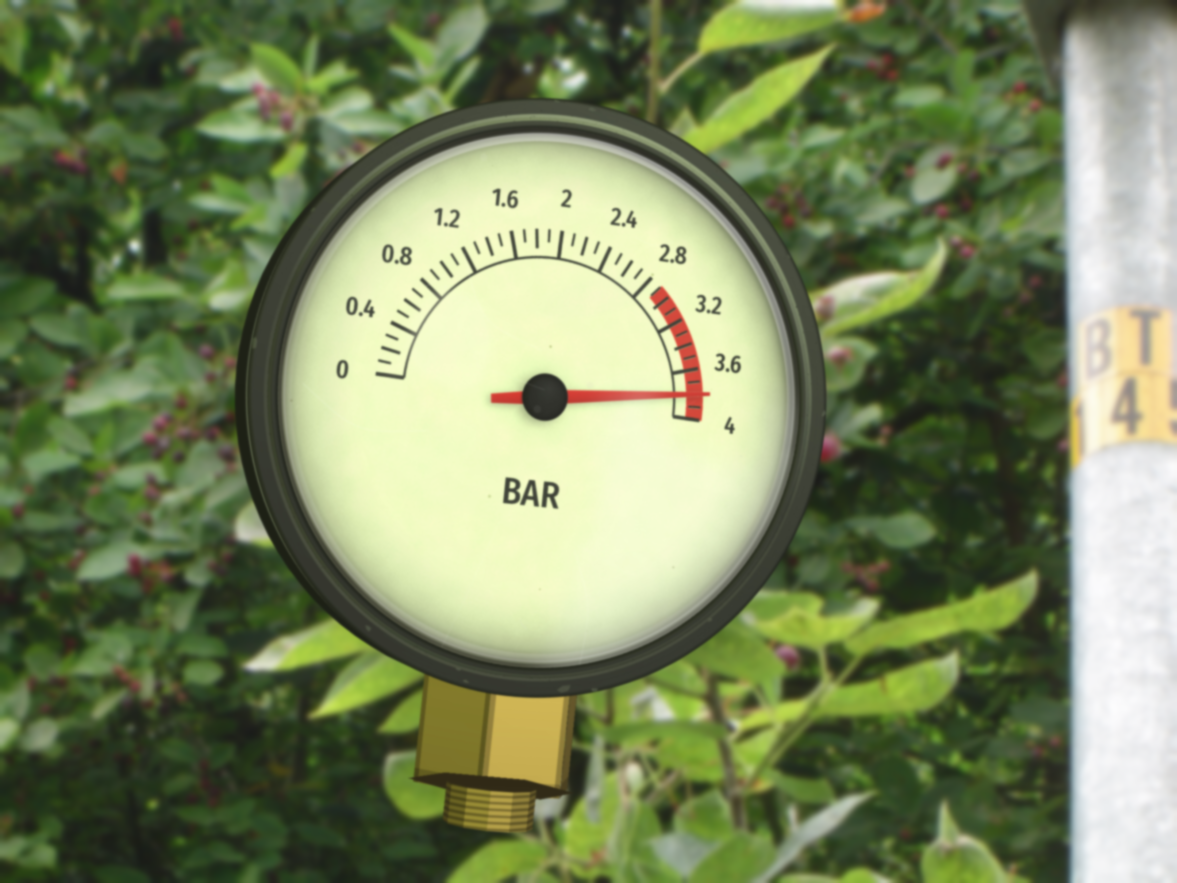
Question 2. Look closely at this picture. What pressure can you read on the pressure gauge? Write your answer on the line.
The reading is 3.8 bar
